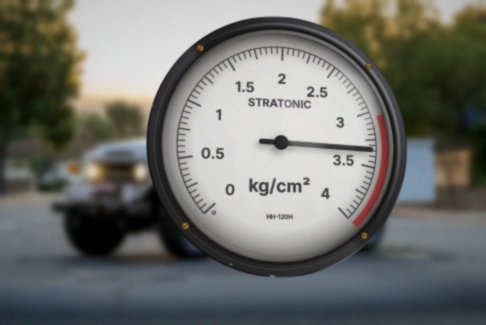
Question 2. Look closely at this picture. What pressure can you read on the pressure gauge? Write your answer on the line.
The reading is 3.35 kg/cm²
